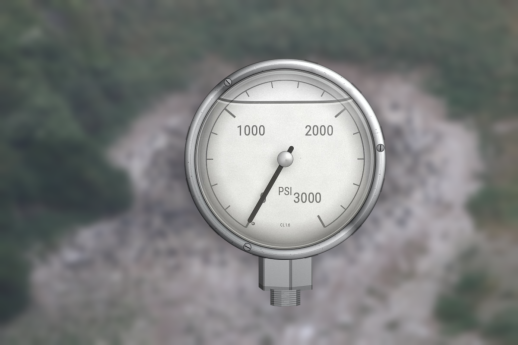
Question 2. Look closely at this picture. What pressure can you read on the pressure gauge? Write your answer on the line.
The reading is 0 psi
